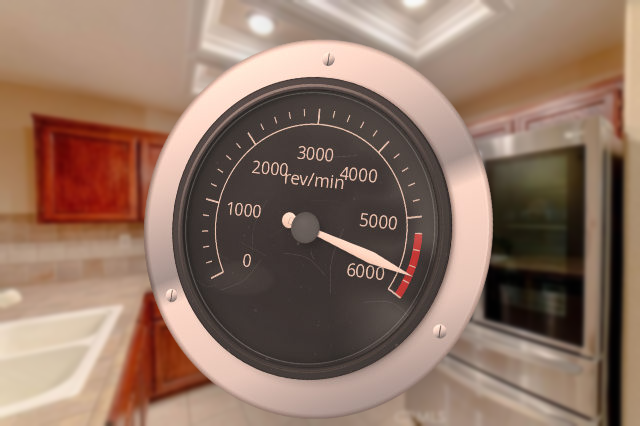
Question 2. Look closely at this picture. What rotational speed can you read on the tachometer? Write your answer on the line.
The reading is 5700 rpm
